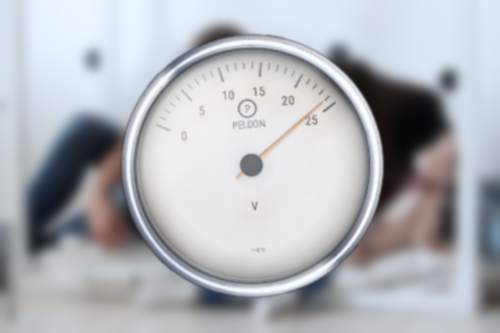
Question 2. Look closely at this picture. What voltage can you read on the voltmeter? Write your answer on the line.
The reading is 24 V
